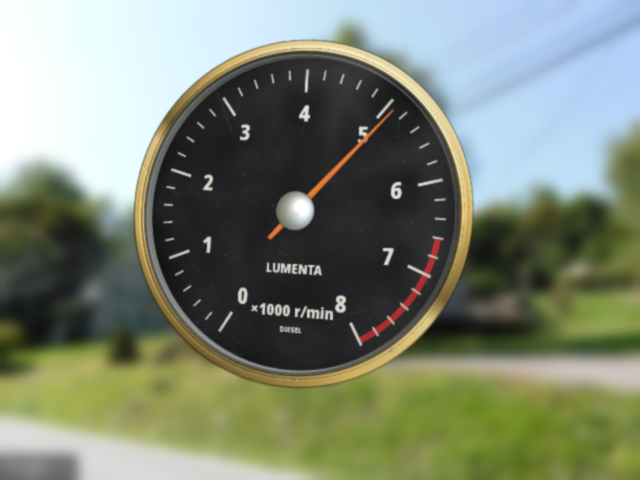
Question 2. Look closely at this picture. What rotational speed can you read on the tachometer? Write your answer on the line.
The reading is 5100 rpm
